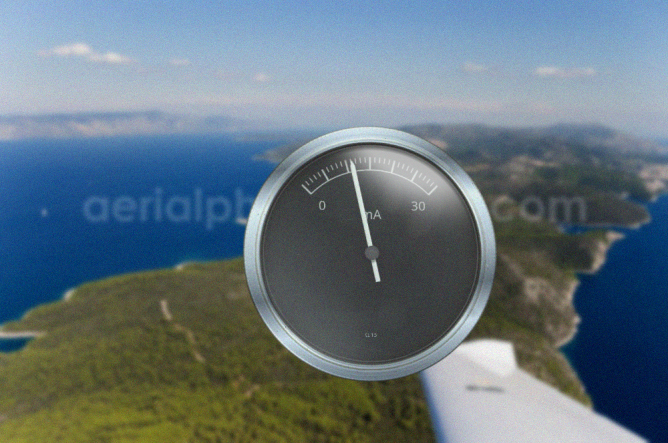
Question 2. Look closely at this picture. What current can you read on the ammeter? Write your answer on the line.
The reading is 11 mA
